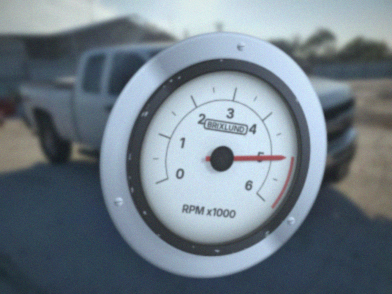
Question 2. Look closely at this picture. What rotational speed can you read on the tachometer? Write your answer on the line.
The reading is 5000 rpm
